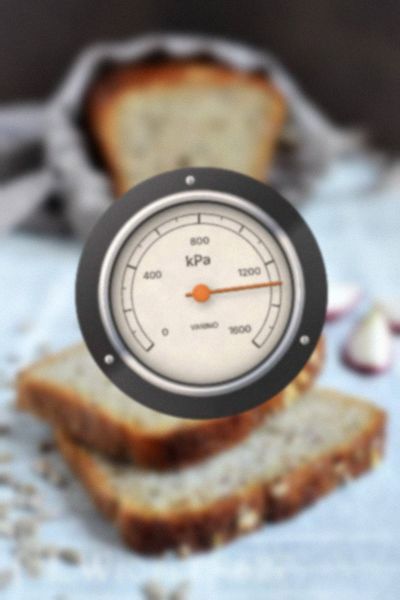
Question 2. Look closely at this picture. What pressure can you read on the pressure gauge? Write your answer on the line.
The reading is 1300 kPa
